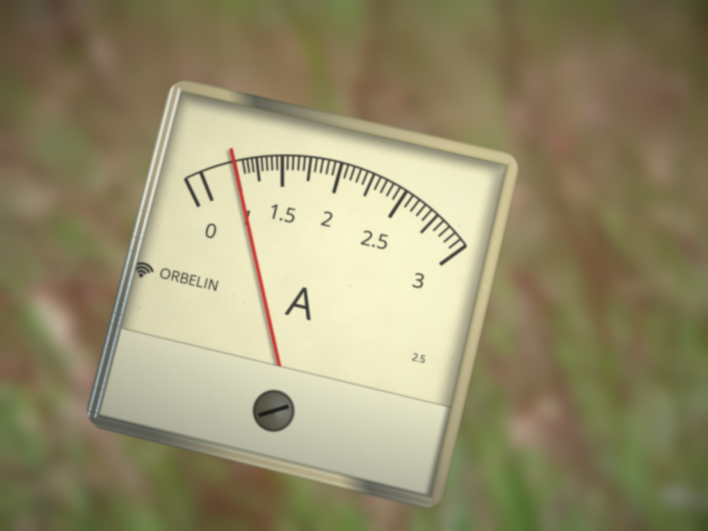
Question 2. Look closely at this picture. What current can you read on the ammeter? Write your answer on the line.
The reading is 1 A
